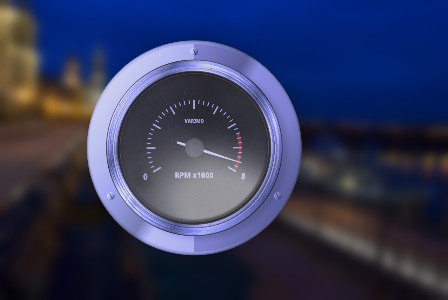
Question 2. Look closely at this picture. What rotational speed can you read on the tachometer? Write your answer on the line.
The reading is 7600 rpm
